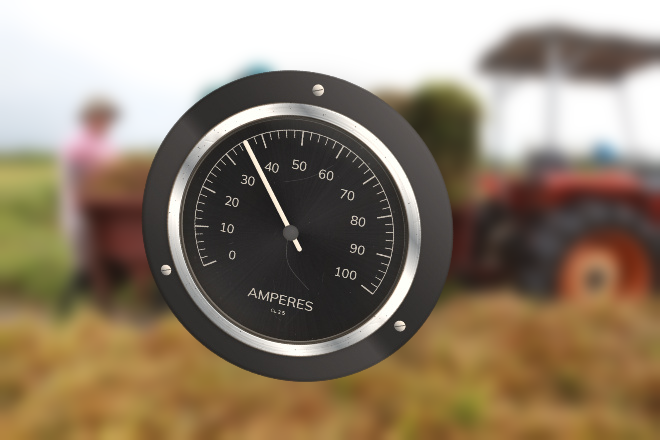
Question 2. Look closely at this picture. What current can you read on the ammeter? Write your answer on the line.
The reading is 36 A
